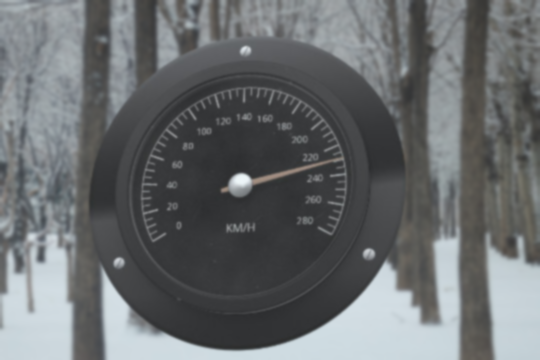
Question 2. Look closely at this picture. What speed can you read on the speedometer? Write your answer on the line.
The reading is 230 km/h
